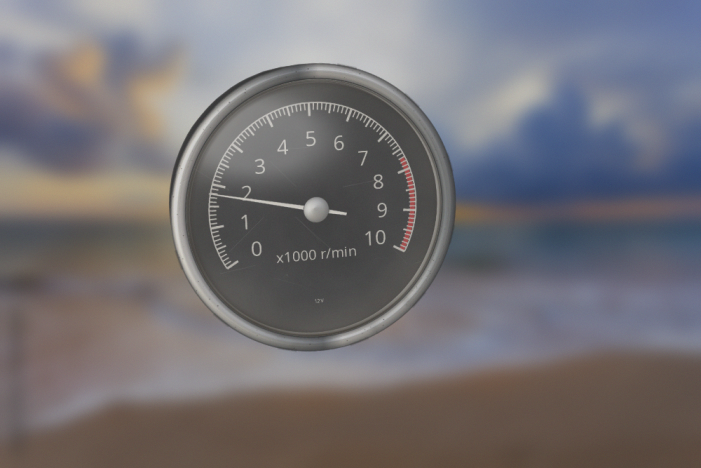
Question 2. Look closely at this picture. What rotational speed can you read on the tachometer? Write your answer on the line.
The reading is 1800 rpm
